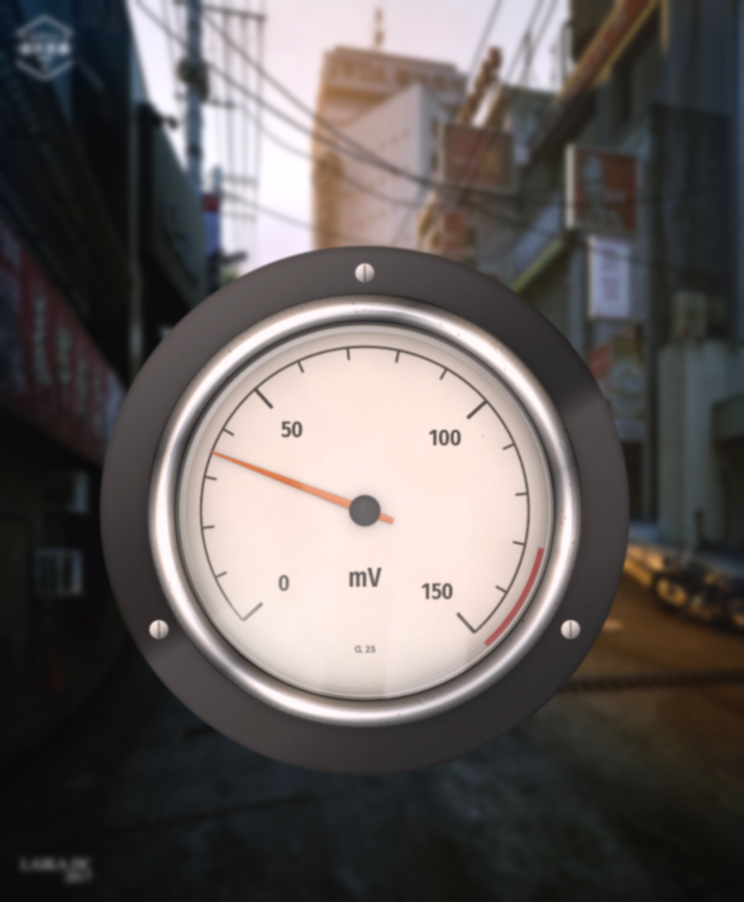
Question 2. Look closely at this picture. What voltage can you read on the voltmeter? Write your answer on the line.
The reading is 35 mV
